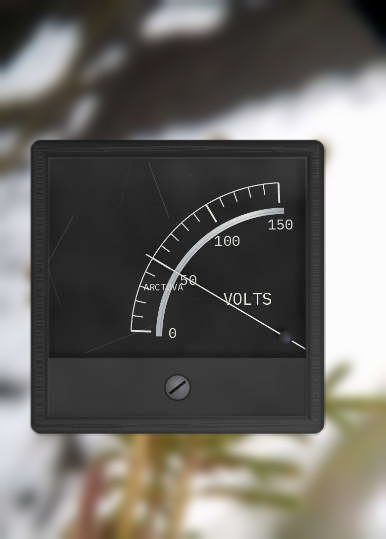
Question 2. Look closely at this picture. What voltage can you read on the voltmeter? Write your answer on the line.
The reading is 50 V
